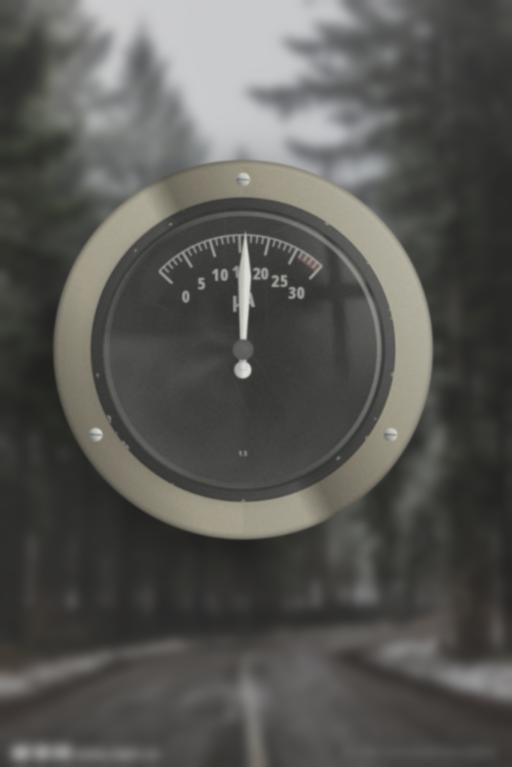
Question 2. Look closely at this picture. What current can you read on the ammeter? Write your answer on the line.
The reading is 16 µA
